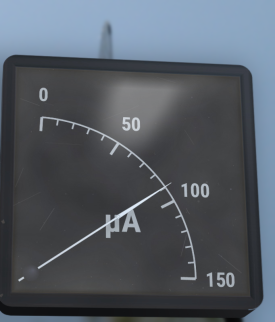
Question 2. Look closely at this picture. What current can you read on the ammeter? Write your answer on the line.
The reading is 90 µA
